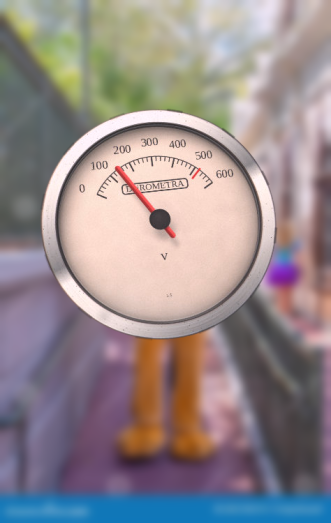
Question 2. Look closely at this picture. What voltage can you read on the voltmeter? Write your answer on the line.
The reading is 140 V
